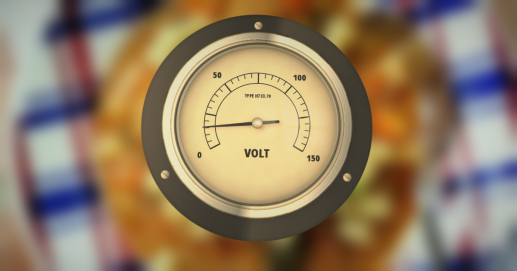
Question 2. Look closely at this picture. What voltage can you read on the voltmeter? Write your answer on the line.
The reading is 15 V
